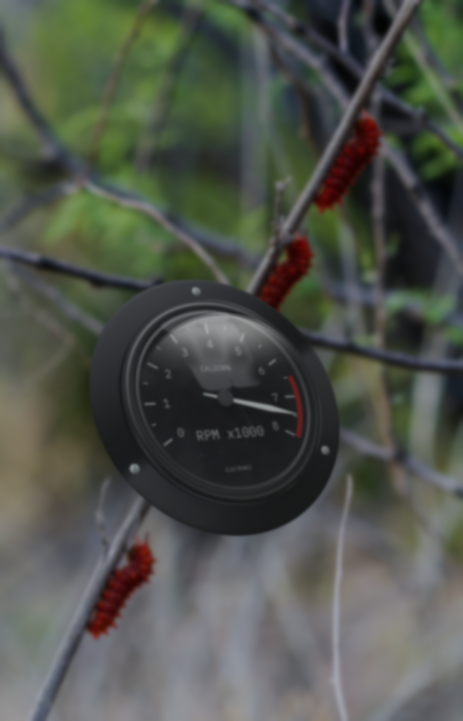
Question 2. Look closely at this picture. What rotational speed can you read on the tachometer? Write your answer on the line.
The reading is 7500 rpm
